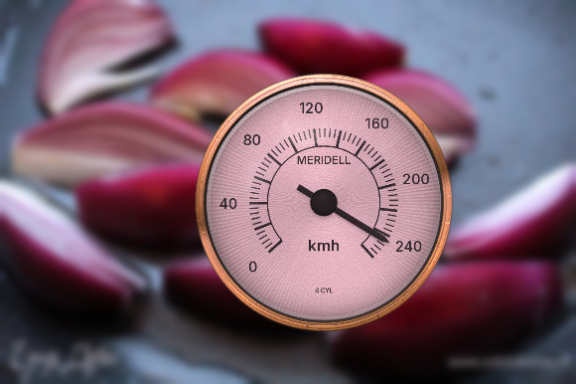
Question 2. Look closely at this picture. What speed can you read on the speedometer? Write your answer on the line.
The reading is 244 km/h
